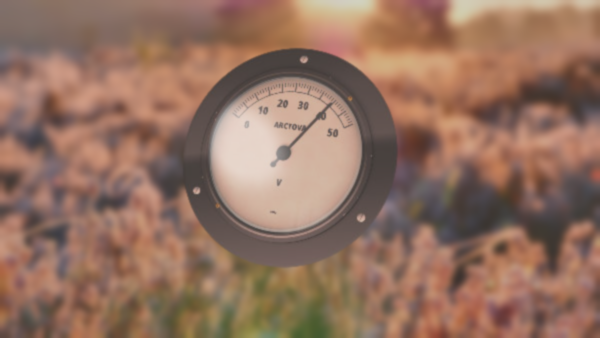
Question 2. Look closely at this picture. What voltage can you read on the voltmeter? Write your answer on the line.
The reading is 40 V
